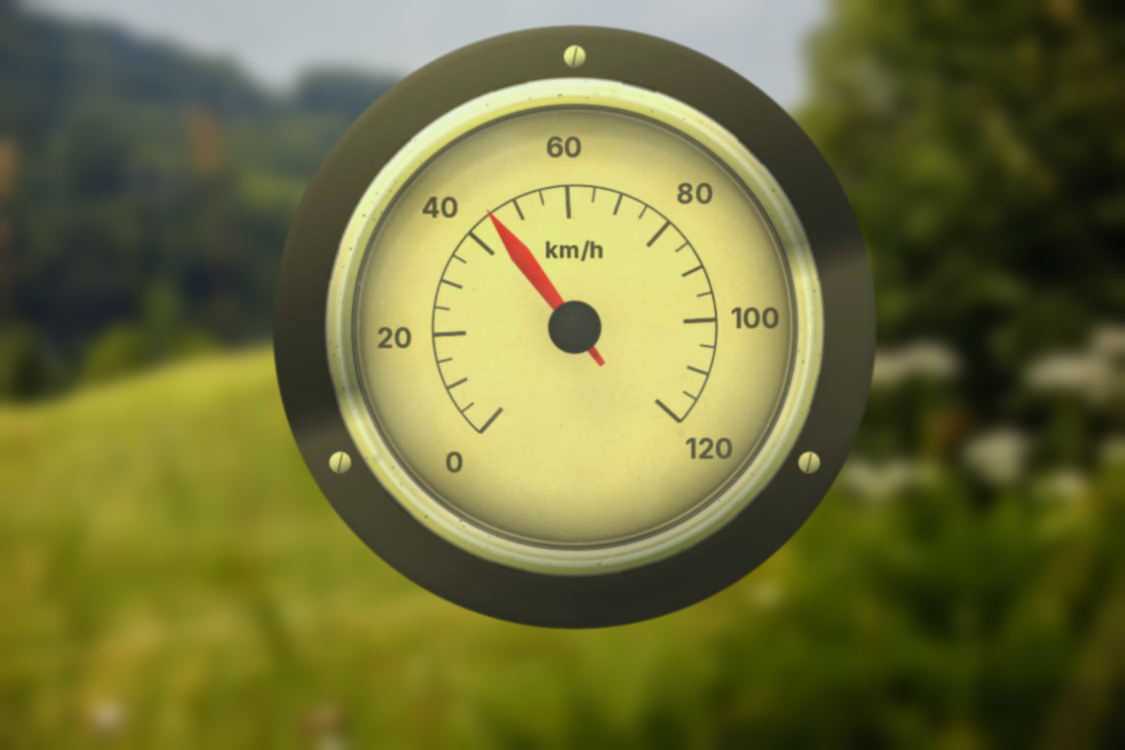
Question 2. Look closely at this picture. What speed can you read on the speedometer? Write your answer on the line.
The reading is 45 km/h
